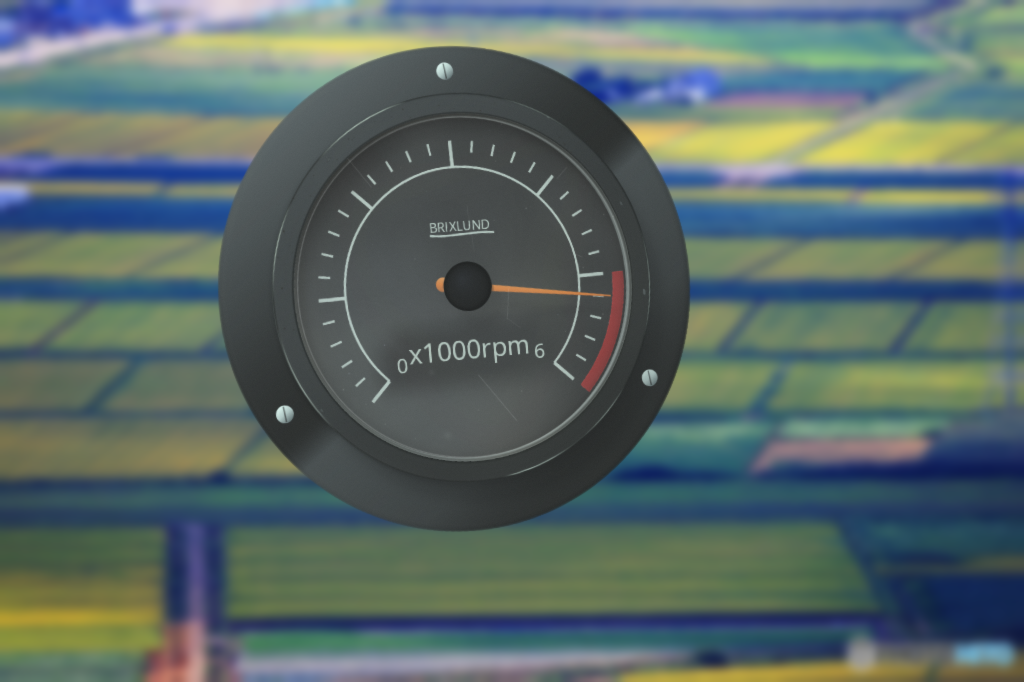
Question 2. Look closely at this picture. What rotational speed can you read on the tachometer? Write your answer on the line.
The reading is 5200 rpm
